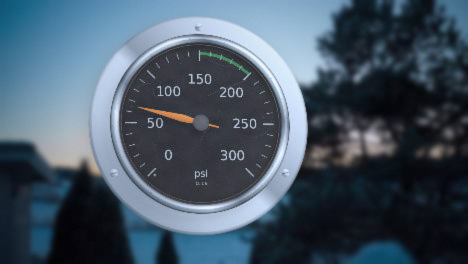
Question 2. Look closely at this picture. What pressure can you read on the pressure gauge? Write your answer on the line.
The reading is 65 psi
